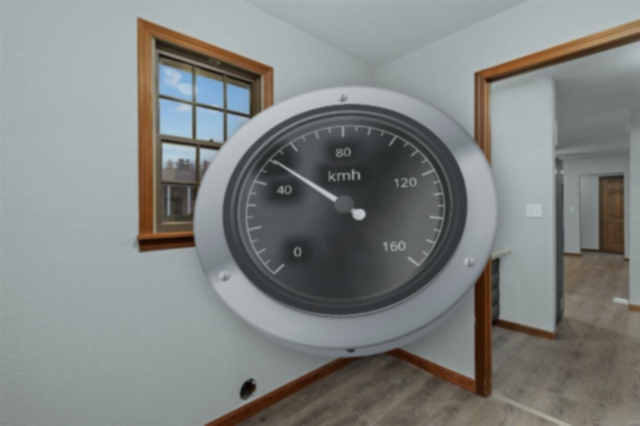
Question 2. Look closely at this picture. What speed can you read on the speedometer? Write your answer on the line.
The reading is 50 km/h
